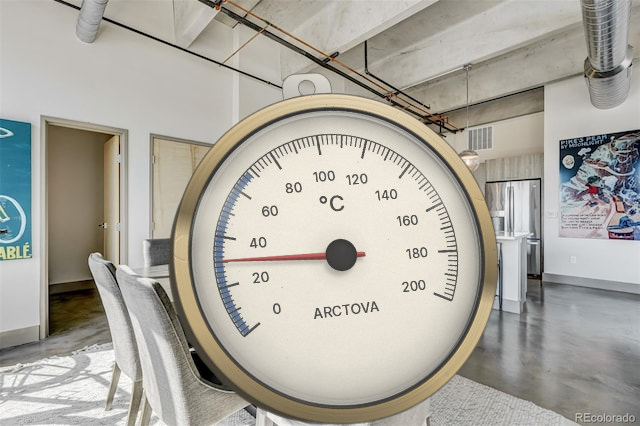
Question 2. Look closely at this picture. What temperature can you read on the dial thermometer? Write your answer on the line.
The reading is 30 °C
